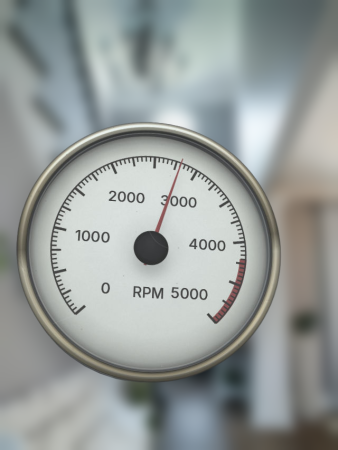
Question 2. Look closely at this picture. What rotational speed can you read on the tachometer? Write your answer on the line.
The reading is 2800 rpm
